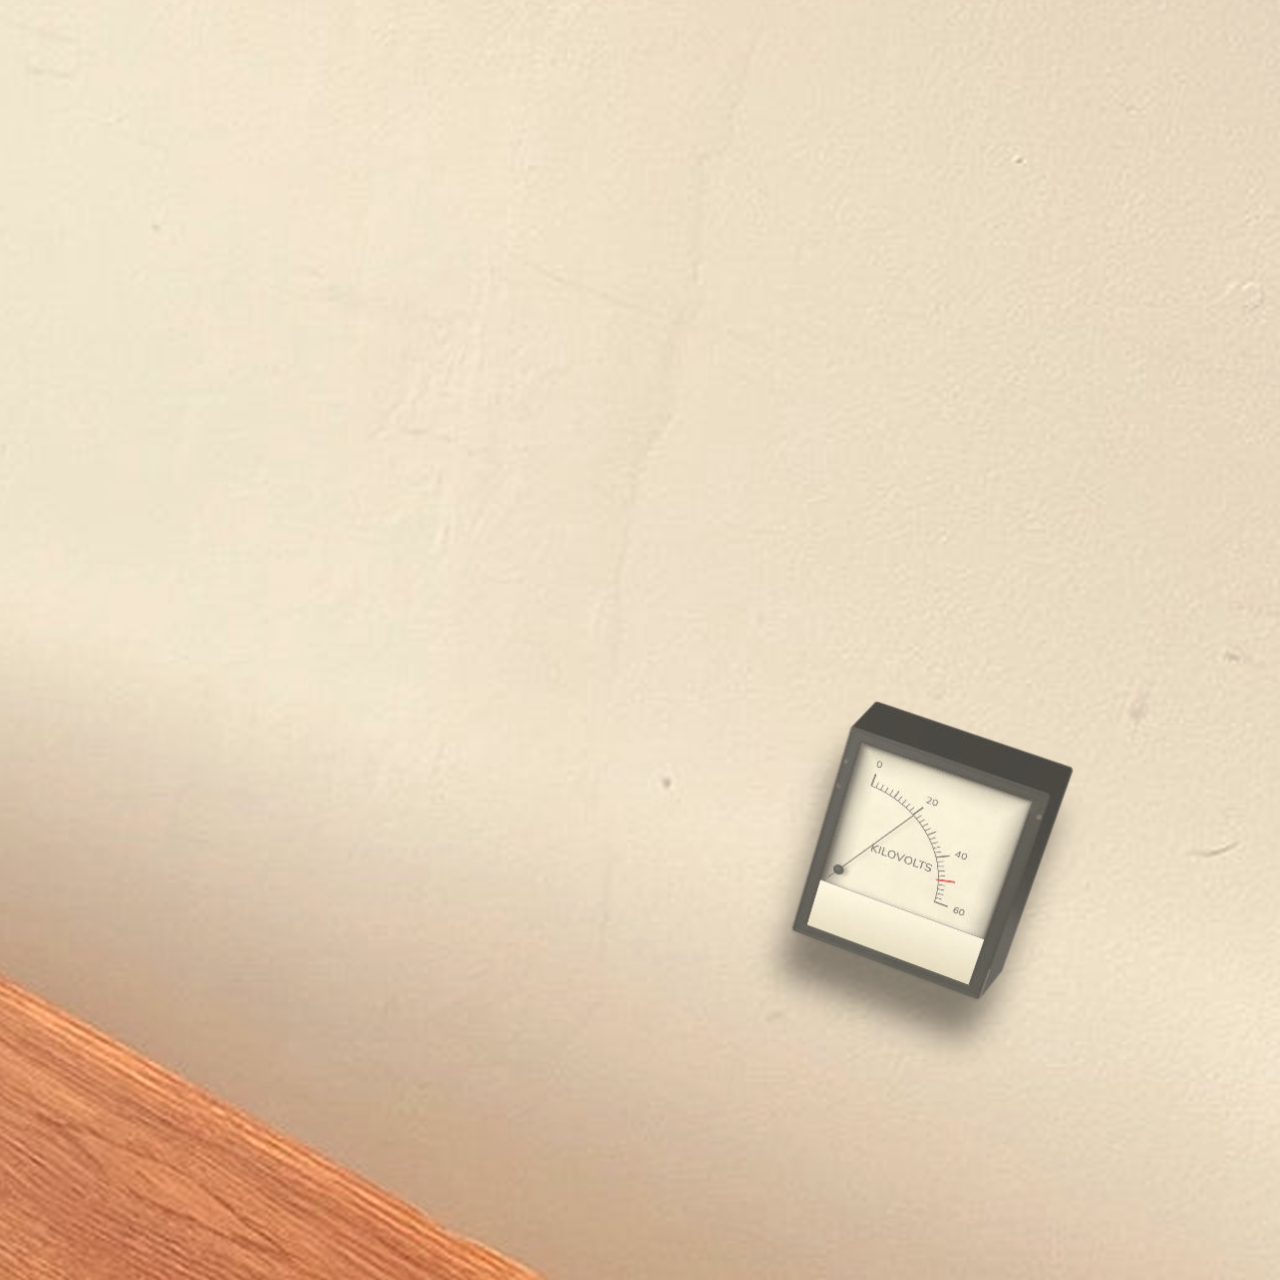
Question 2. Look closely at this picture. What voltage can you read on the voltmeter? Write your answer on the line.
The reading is 20 kV
